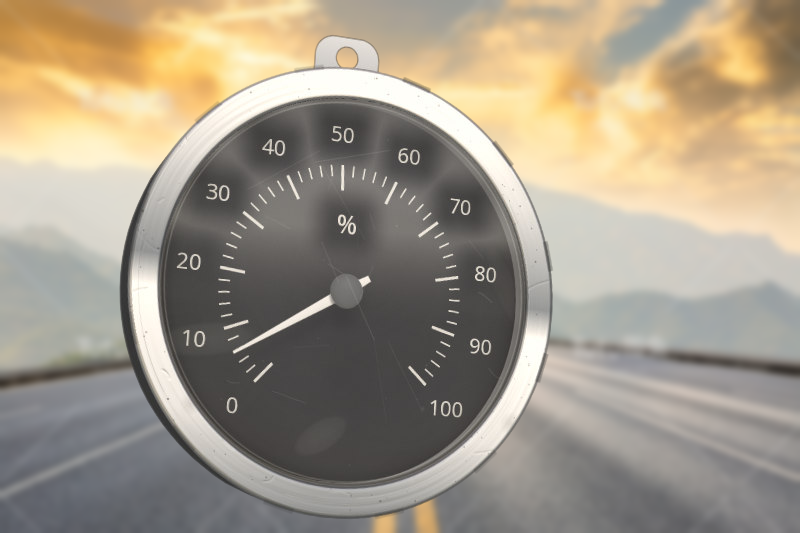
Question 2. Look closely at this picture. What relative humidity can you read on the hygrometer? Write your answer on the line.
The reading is 6 %
